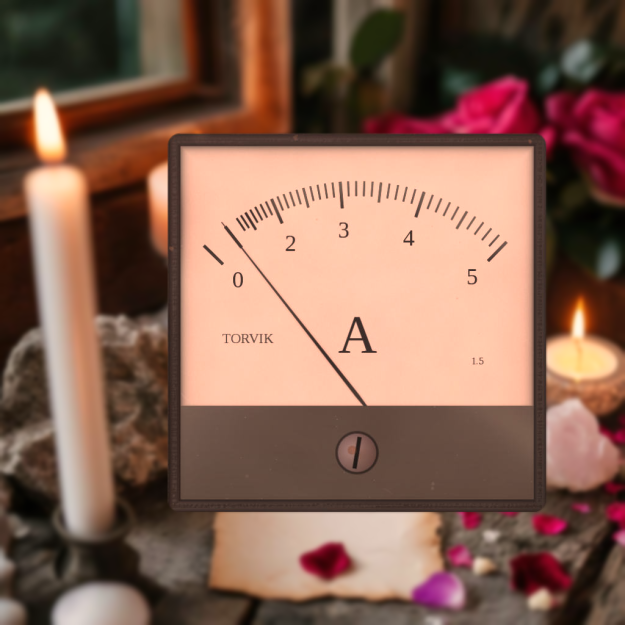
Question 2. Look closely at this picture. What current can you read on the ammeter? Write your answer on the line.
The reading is 1 A
